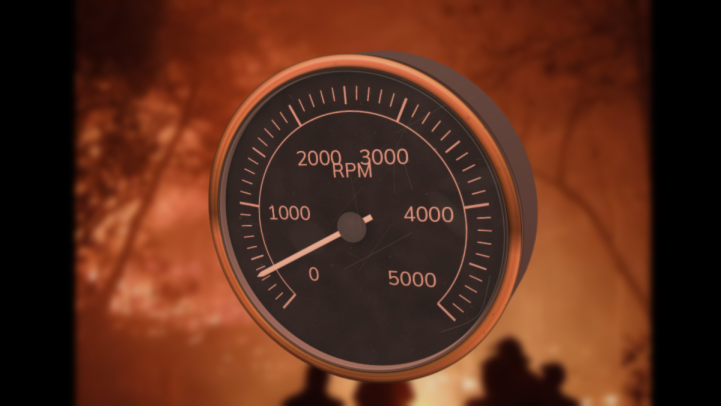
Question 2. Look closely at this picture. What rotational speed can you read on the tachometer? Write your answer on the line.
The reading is 350 rpm
